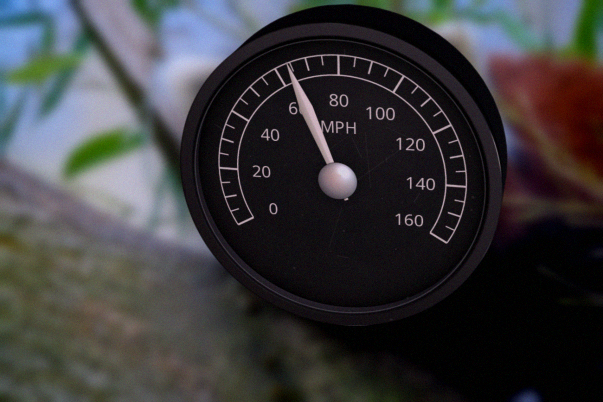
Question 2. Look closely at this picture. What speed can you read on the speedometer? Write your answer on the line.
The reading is 65 mph
